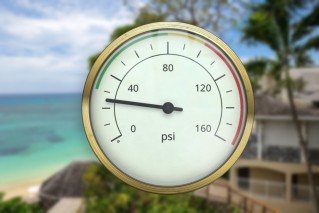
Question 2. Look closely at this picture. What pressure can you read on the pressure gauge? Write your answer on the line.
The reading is 25 psi
